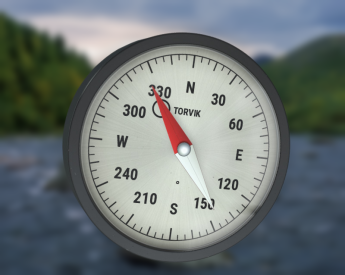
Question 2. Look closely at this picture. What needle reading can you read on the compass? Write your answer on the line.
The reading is 325 °
